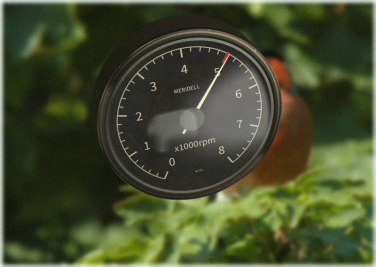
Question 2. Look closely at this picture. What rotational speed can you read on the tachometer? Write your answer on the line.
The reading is 5000 rpm
